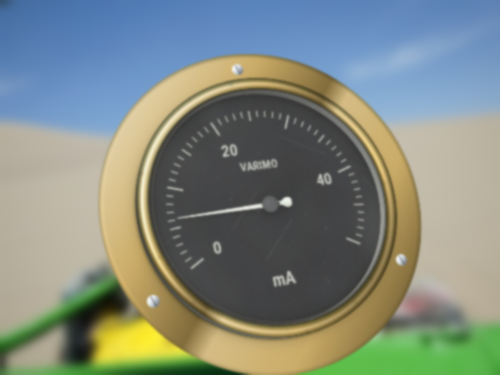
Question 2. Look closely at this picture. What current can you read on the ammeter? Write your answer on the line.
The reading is 6 mA
